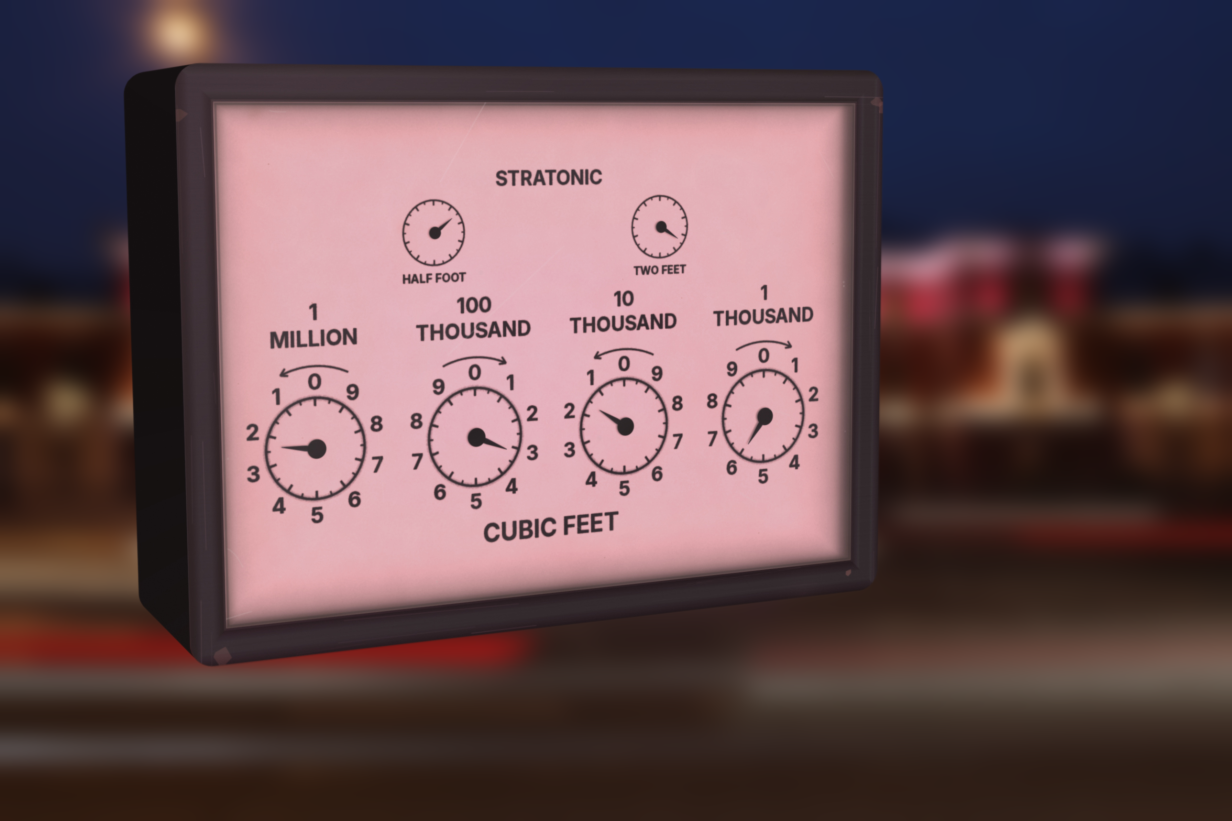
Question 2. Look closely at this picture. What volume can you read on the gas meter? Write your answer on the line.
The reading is 231600 ft³
